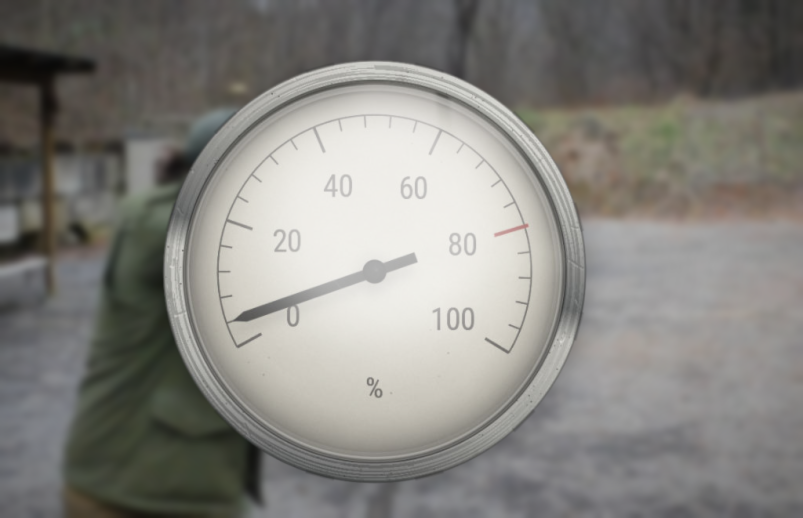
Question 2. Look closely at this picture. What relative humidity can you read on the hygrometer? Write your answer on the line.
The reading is 4 %
